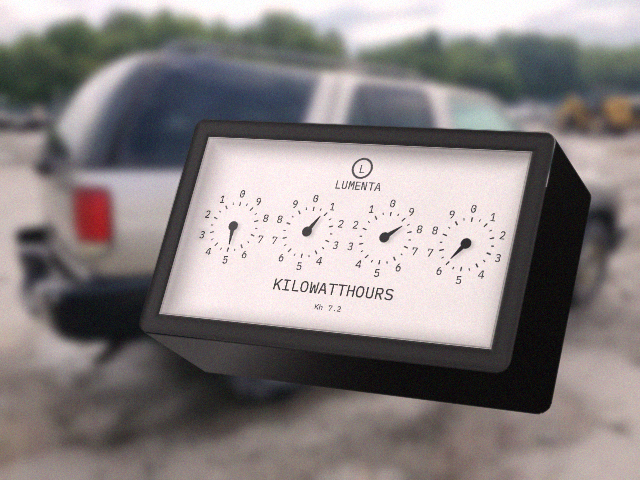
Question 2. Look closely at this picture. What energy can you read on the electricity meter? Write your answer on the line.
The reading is 5086 kWh
